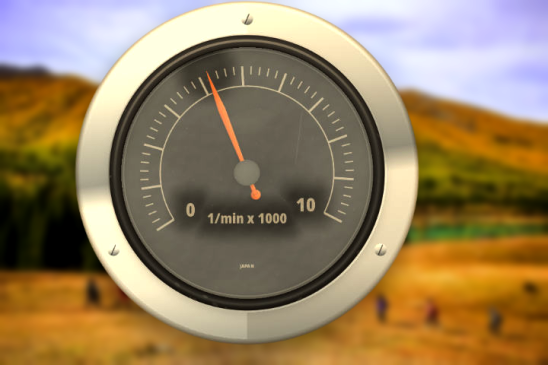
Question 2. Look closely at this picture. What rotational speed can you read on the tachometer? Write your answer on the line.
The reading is 4200 rpm
